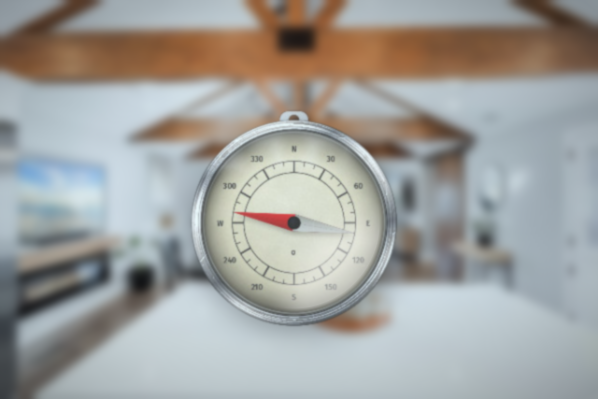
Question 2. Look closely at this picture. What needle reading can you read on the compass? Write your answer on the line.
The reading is 280 °
